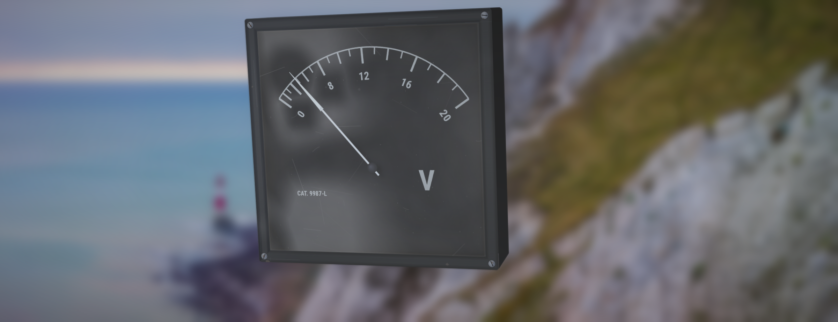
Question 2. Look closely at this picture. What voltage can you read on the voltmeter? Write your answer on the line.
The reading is 5 V
